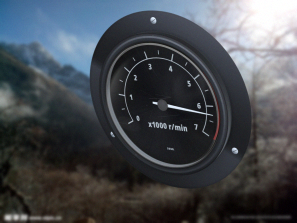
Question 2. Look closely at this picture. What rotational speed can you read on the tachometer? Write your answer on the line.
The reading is 6250 rpm
